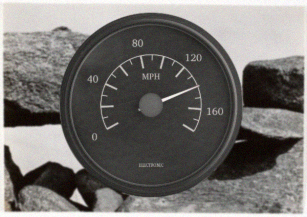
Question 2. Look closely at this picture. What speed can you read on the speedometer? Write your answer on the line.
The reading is 140 mph
